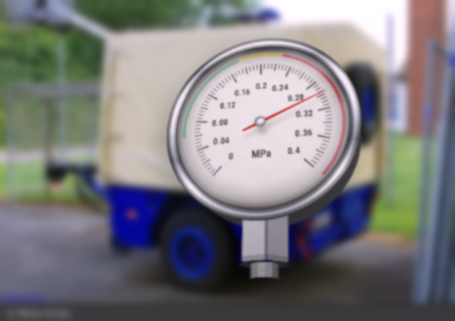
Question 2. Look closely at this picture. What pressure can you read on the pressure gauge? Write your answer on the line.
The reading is 0.3 MPa
